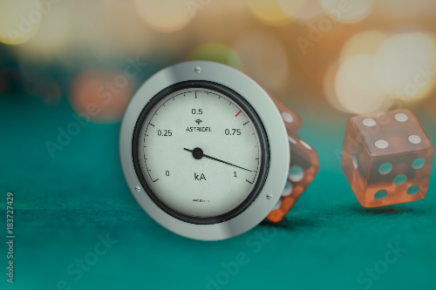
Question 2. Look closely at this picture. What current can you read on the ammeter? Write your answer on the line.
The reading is 0.95 kA
